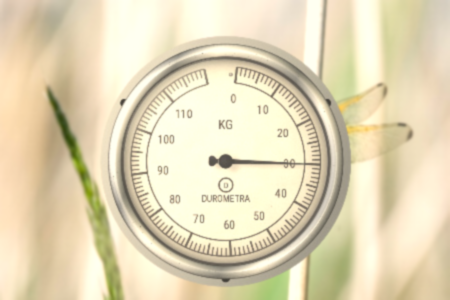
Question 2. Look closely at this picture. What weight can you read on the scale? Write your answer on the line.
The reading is 30 kg
